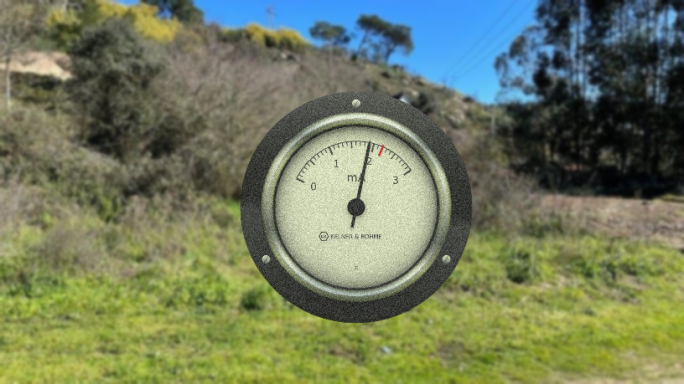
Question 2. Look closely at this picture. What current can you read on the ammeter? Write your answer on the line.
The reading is 1.9 mA
